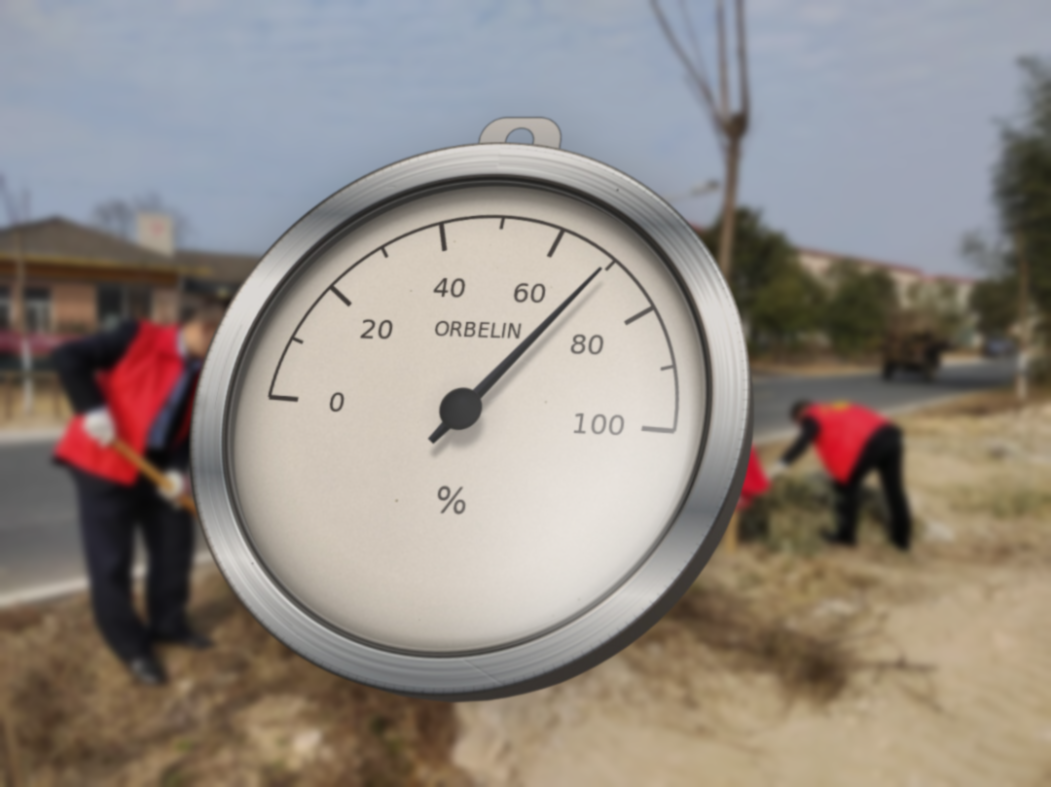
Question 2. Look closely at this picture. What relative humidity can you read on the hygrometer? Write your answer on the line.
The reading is 70 %
